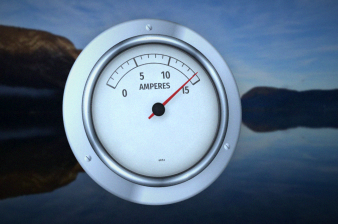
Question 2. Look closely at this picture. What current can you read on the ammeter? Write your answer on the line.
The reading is 14 A
